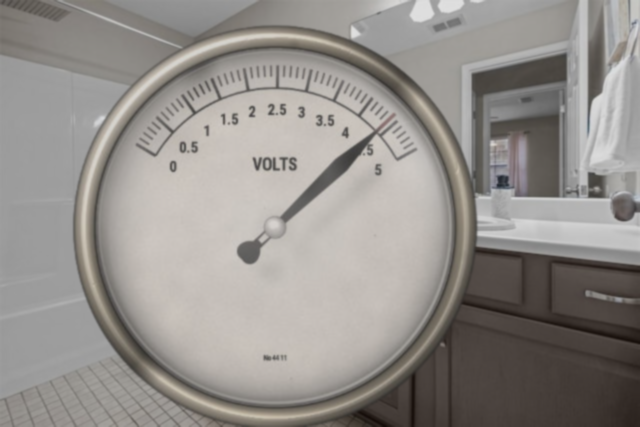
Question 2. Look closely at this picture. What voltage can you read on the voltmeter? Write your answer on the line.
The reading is 4.4 V
